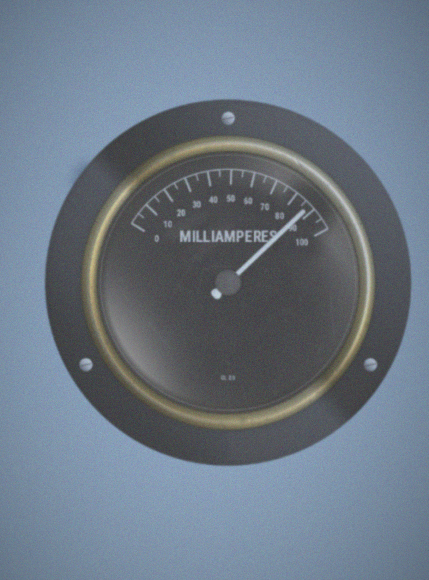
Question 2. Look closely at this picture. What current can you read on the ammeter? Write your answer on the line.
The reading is 87.5 mA
